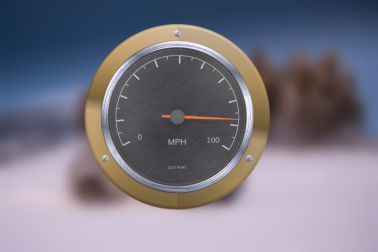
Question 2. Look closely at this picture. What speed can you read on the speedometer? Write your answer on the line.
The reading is 87.5 mph
